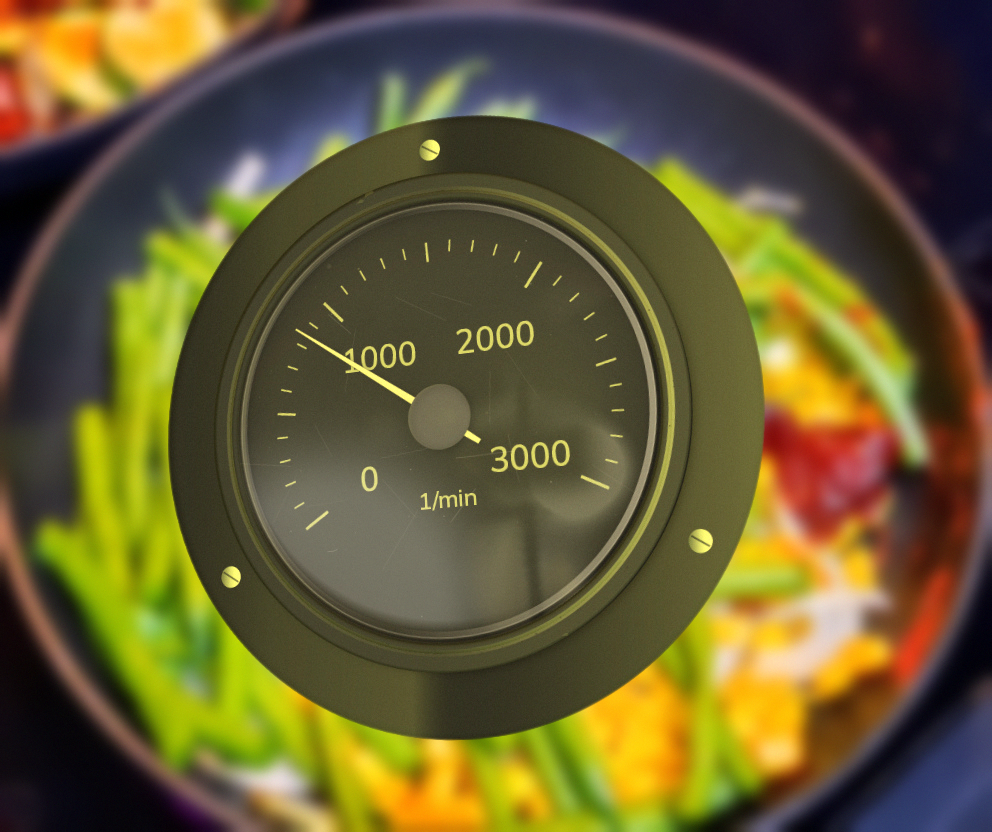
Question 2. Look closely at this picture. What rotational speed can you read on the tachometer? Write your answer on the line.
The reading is 850 rpm
